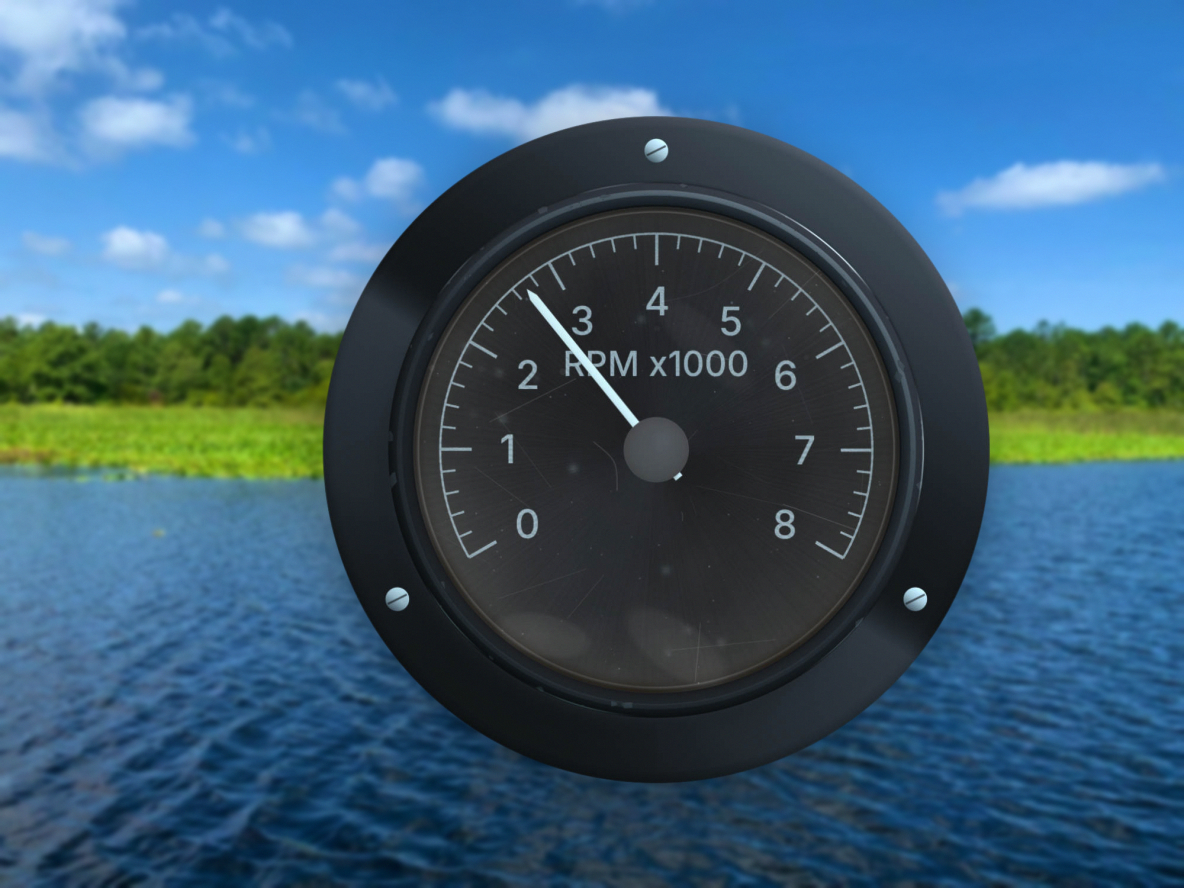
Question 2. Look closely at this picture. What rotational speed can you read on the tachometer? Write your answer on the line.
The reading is 2700 rpm
